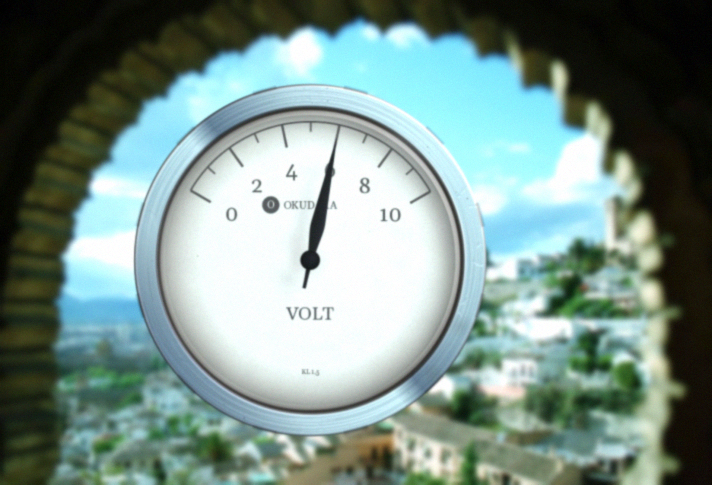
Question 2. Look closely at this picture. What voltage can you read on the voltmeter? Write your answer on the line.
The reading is 6 V
